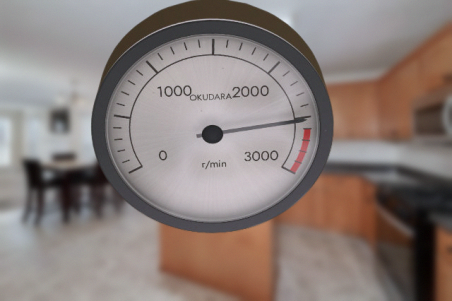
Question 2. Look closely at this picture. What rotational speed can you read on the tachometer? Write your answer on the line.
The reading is 2500 rpm
